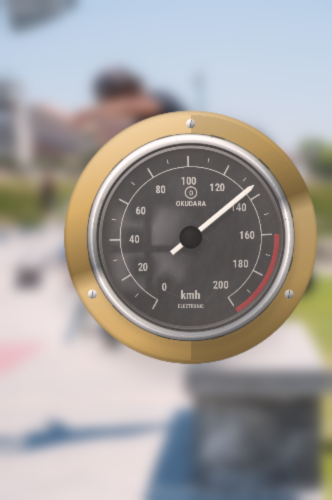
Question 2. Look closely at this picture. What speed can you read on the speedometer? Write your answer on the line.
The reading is 135 km/h
